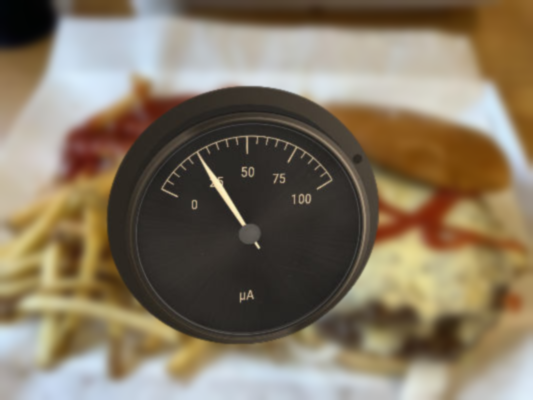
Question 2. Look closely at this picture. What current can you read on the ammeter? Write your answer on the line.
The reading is 25 µA
